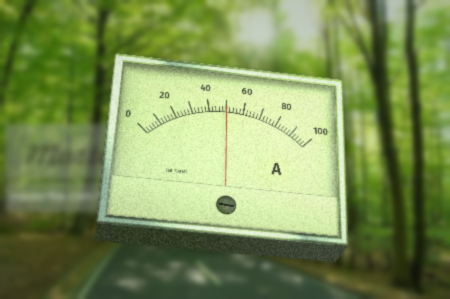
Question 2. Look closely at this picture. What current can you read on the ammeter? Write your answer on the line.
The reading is 50 A
